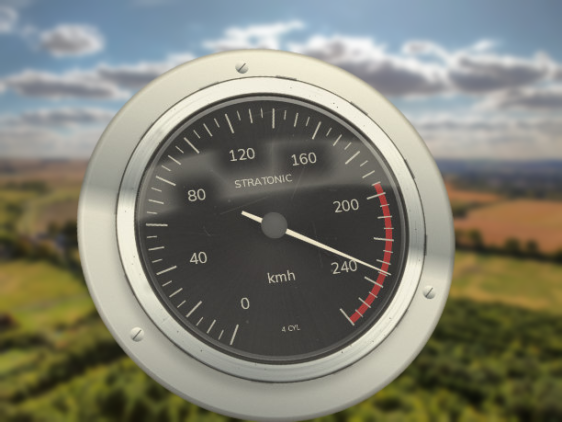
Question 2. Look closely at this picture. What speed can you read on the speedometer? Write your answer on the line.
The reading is 235 km/h
